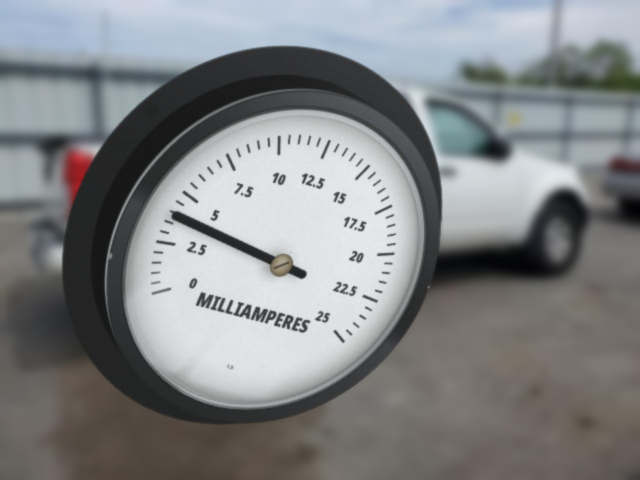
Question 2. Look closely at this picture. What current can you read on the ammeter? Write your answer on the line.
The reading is 4 mA
